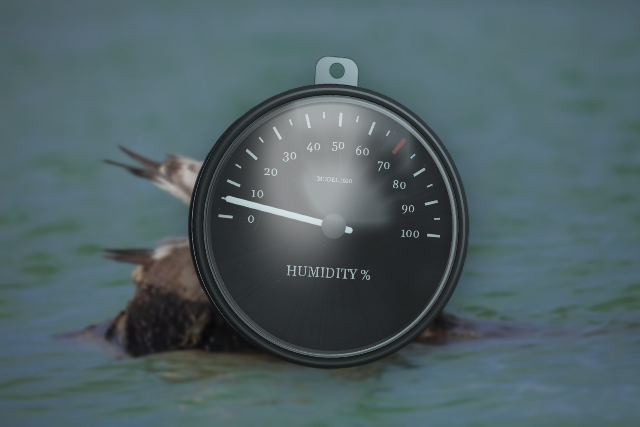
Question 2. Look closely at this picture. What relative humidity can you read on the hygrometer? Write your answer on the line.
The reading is 5 %
